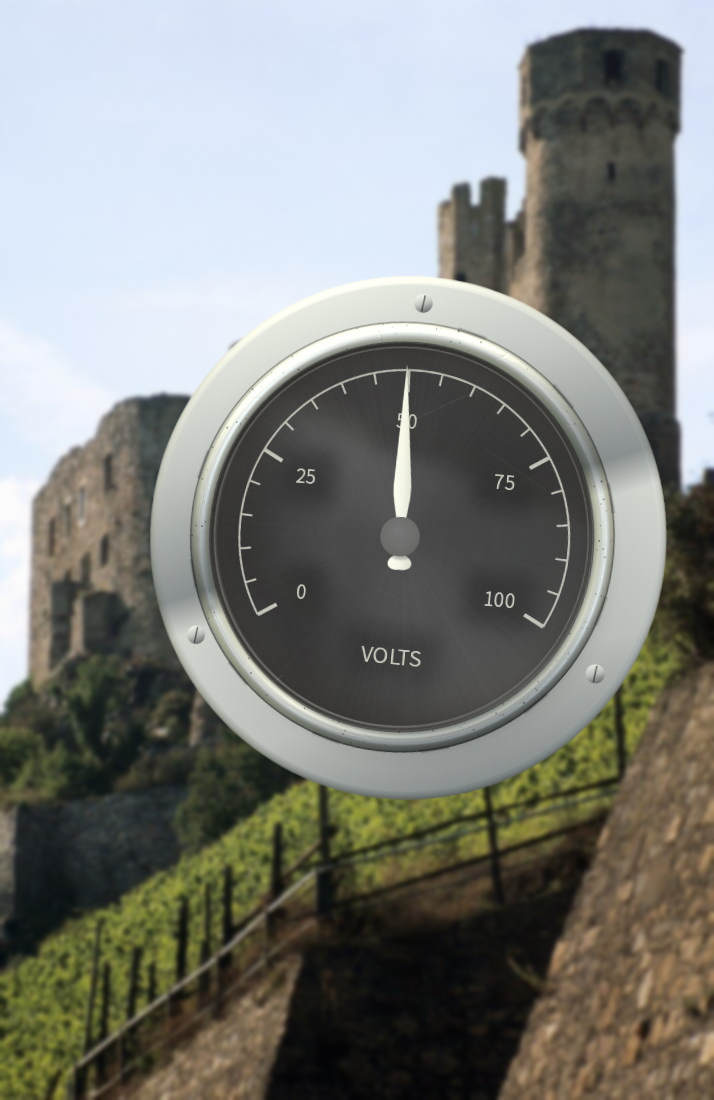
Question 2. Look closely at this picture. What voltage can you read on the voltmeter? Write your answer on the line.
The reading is 50 V
